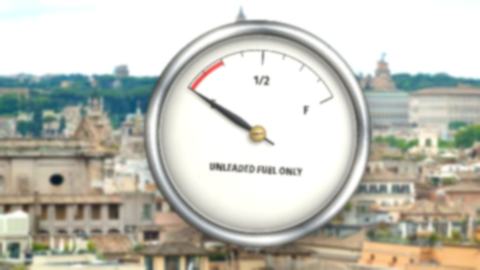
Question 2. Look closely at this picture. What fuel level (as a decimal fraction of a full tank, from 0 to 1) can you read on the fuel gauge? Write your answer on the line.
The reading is 0
